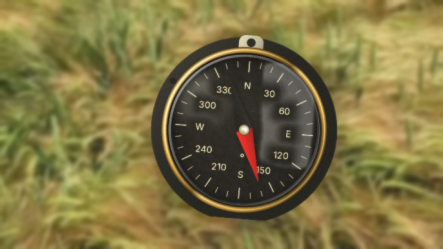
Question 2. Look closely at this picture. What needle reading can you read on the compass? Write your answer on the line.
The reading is 160 °
